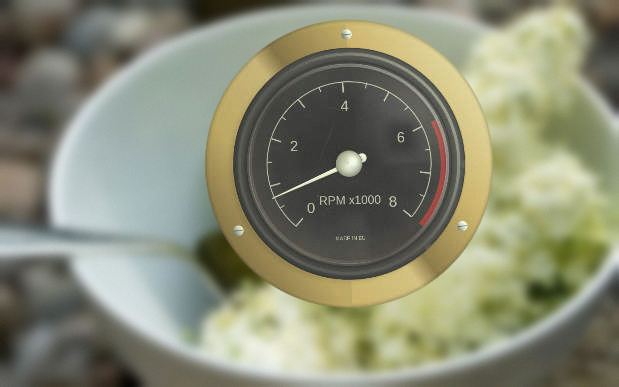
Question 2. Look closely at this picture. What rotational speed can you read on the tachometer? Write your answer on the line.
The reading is 750 rpm
